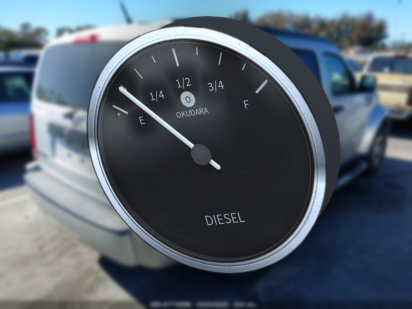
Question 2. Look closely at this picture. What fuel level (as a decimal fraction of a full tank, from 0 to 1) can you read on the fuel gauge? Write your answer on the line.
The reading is 0.125
